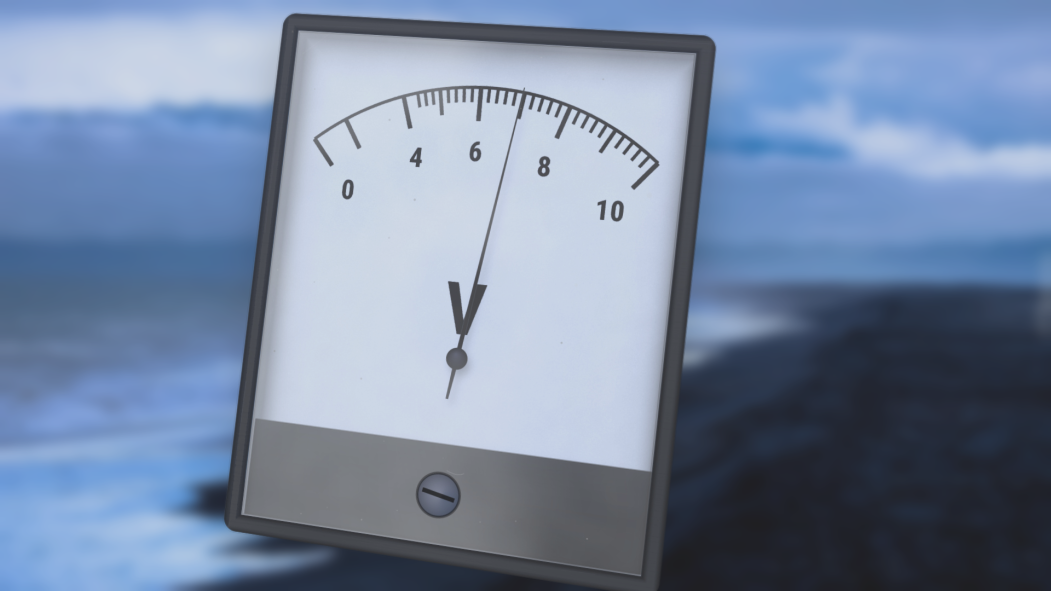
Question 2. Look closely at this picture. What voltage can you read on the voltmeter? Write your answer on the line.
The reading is 7 V
